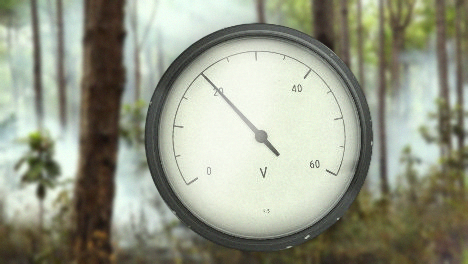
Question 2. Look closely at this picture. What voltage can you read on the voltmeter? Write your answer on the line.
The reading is 20 V
